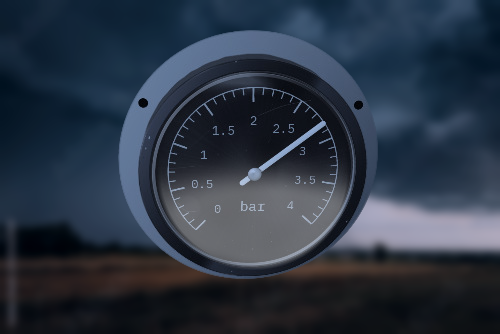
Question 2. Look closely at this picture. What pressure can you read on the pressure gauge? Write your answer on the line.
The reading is 2.8 bar
